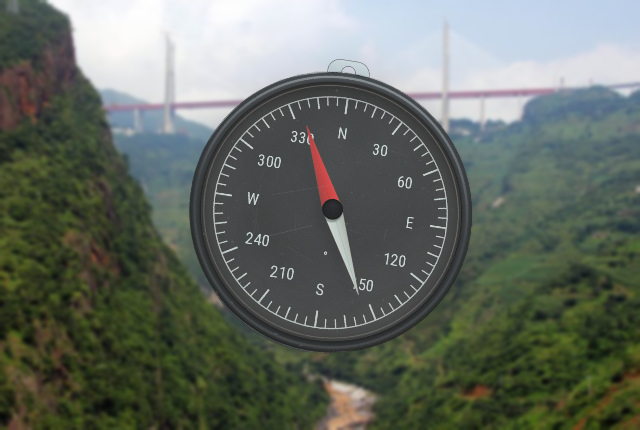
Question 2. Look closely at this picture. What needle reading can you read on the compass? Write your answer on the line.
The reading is 335 °
